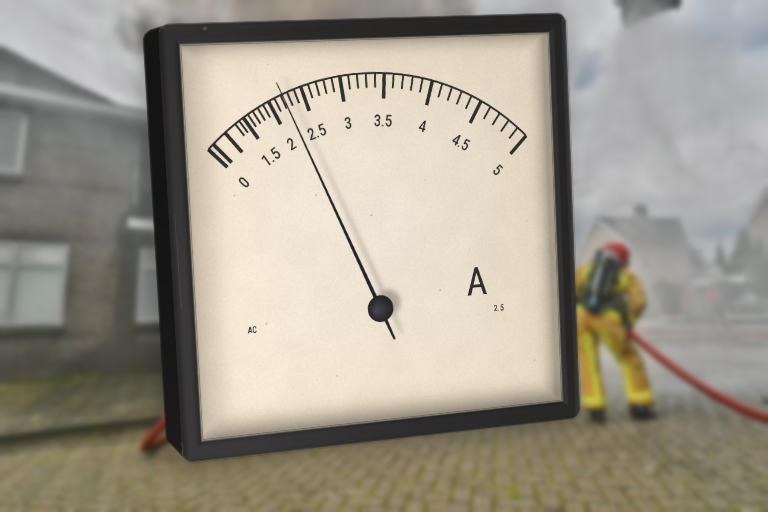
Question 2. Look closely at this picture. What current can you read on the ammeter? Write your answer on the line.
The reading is 2.2 A
